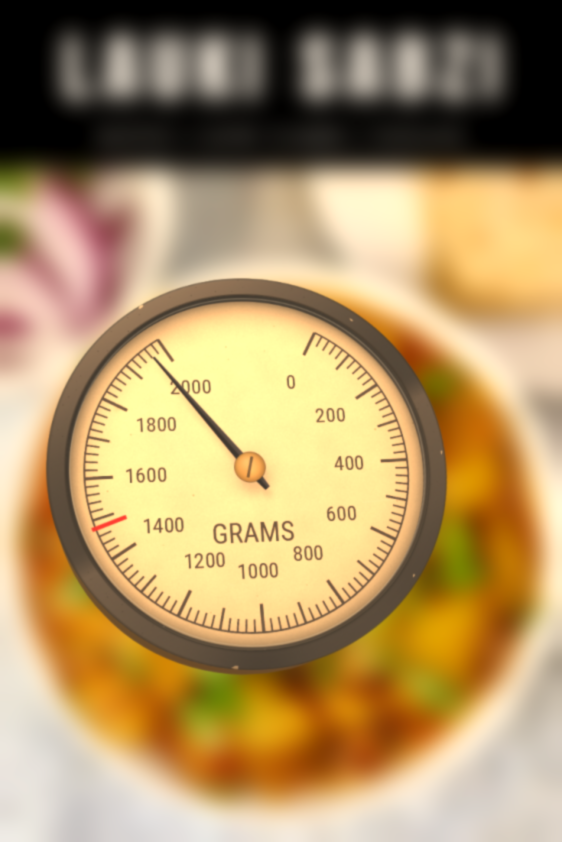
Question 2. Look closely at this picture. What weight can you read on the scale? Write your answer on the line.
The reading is 1960 g
